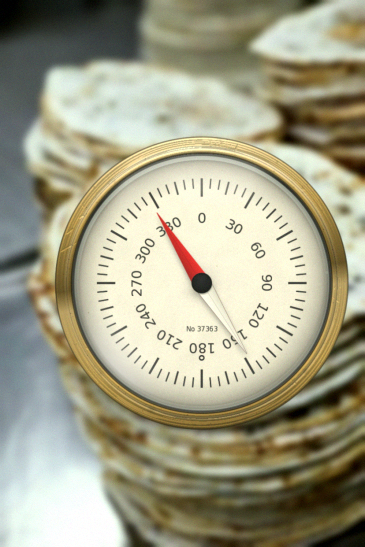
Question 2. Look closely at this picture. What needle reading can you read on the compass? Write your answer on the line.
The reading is 327.5 °
